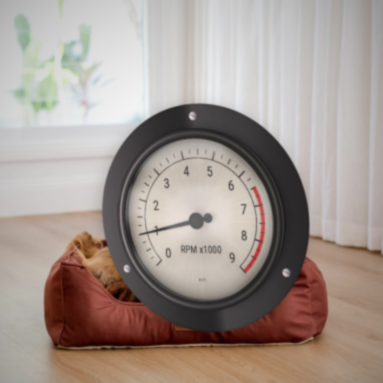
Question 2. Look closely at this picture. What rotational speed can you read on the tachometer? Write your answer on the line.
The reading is 1000 rpm
